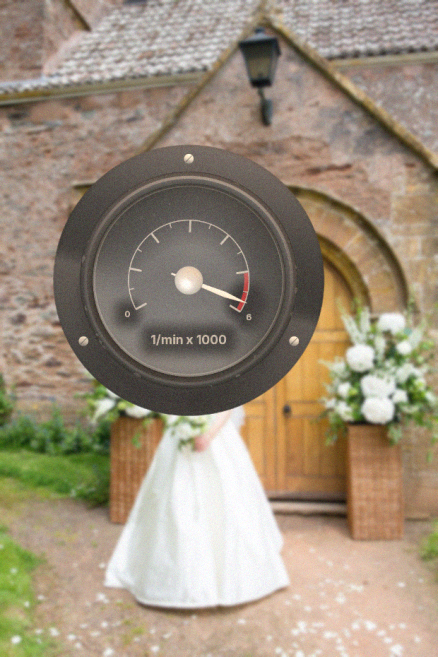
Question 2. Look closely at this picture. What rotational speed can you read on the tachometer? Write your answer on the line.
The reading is 5750 rpm
